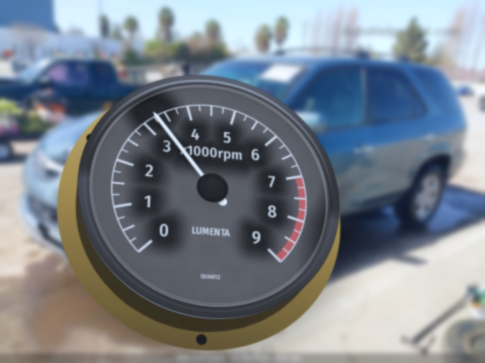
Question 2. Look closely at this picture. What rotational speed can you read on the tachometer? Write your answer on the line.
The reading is 3250 rpm
